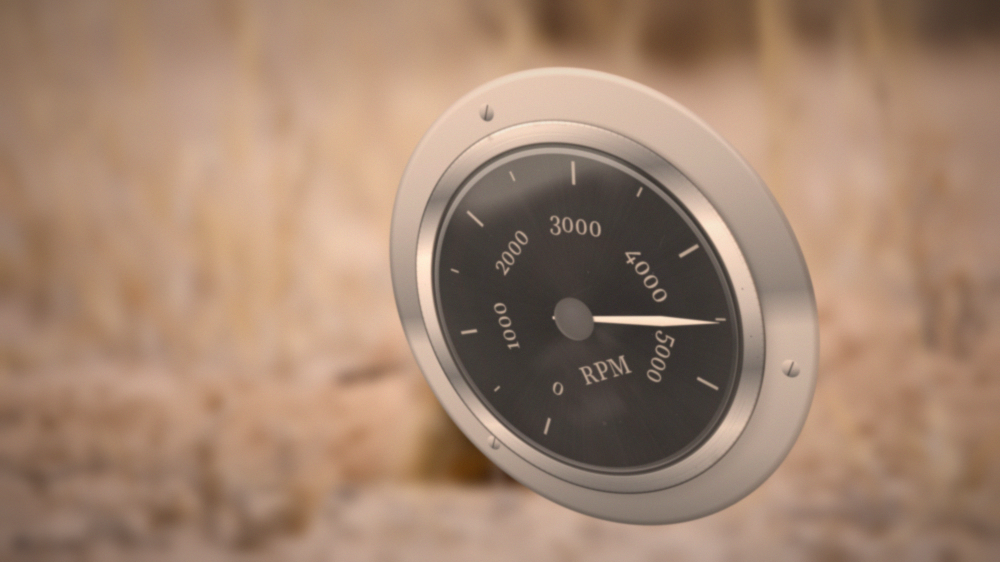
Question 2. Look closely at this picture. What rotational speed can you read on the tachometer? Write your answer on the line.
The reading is 4500 rpm
